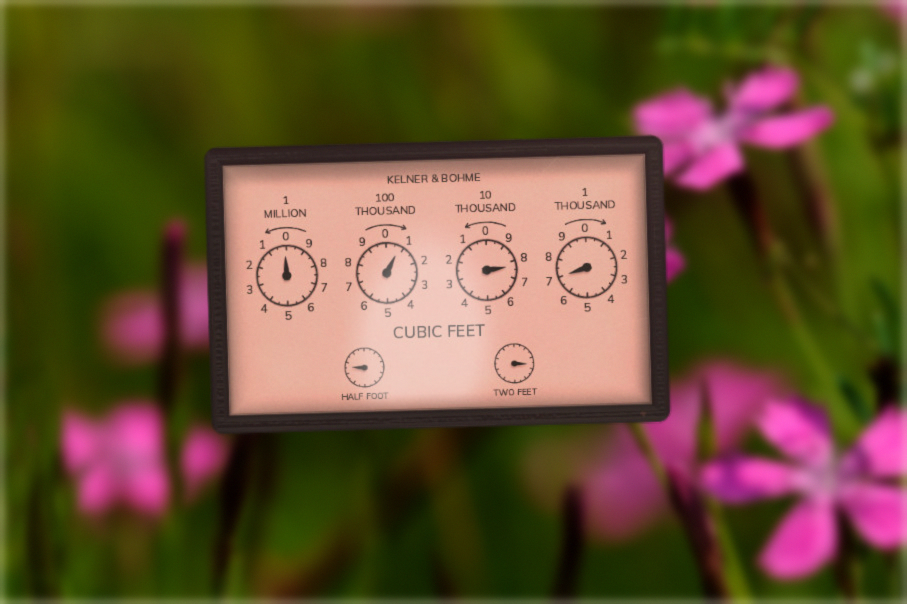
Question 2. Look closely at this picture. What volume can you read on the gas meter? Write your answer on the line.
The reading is 7700 ft³
